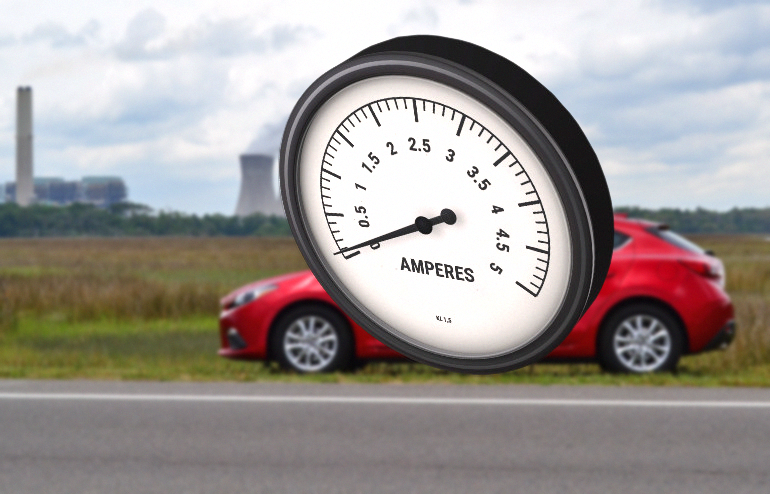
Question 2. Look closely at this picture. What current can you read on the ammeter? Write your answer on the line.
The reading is 0.1 A
